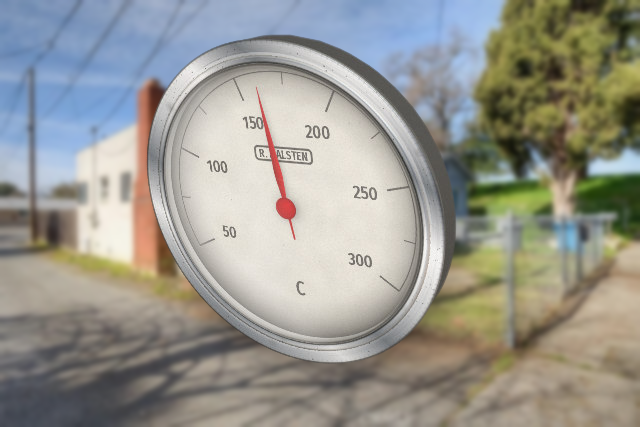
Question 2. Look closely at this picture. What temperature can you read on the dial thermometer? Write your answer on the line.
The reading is 162.5 °C
